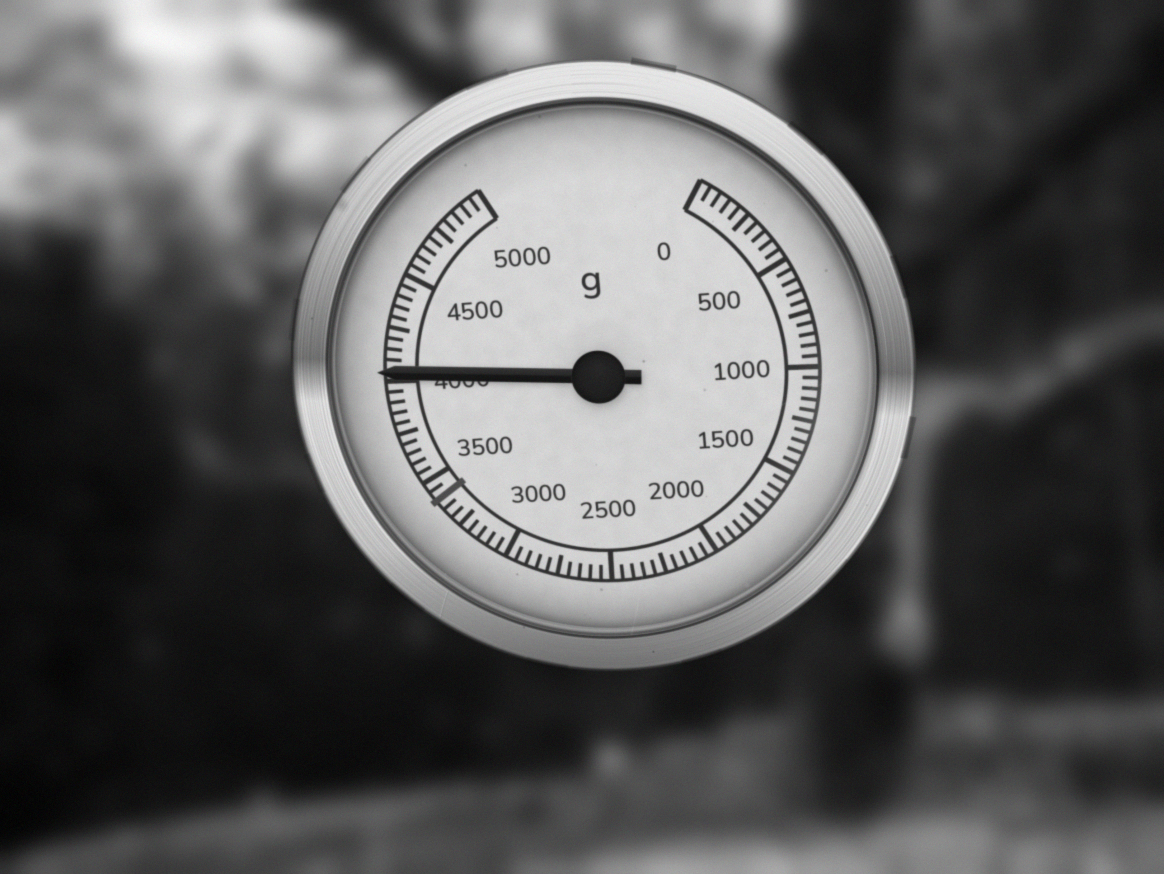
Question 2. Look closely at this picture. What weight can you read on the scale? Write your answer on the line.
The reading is 4050 g
